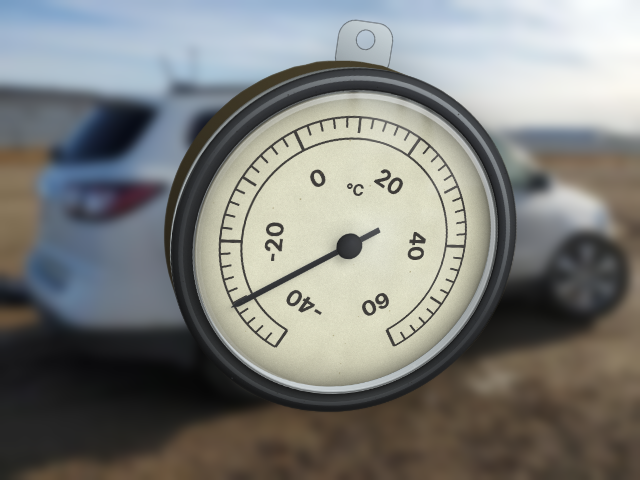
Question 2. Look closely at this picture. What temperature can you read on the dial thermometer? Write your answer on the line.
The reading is -30 °C
